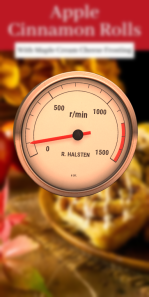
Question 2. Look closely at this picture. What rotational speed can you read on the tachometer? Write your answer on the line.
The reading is 100 rpm
